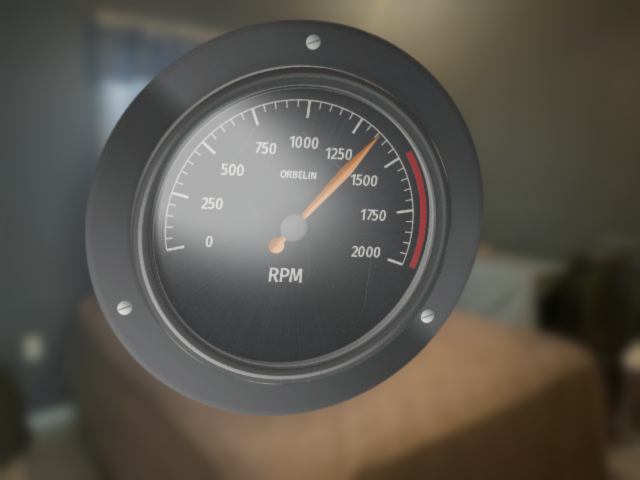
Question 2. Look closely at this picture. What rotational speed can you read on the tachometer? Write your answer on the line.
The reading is 1350 rpm
